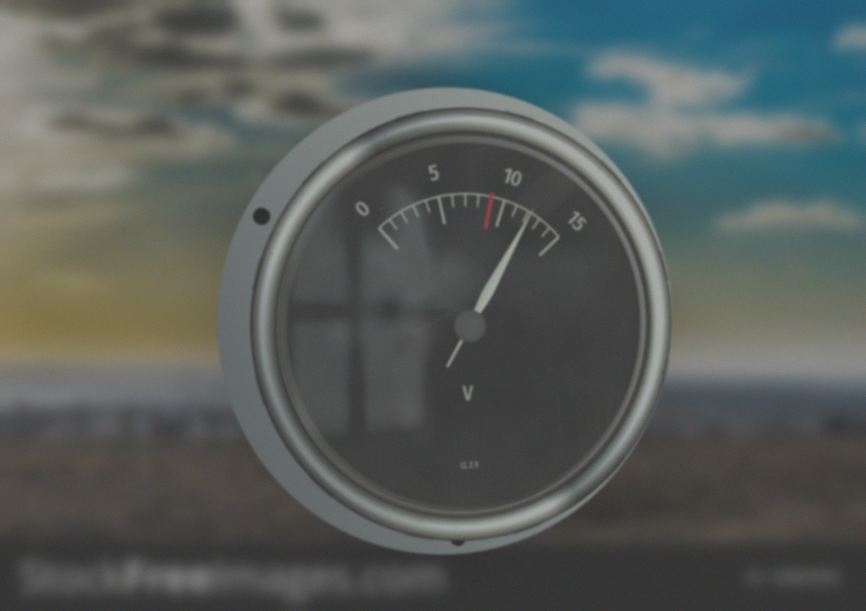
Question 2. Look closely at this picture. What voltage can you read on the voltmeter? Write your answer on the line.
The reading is 12 V
